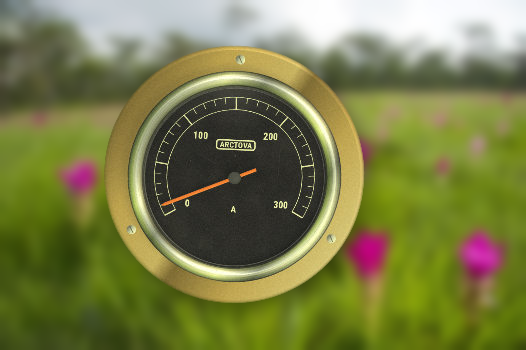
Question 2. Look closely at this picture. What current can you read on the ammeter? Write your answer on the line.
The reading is 10 A
